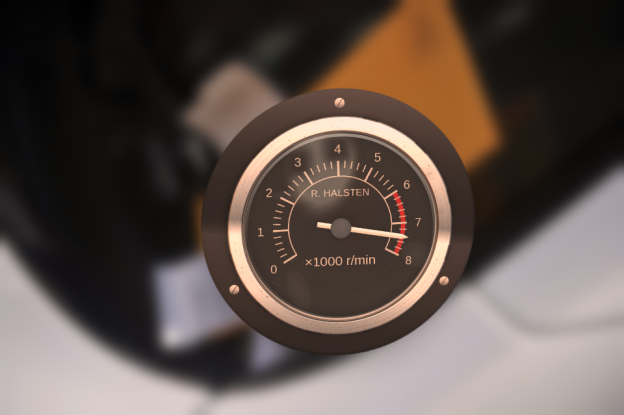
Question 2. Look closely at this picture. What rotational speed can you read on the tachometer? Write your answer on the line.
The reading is 7400 rpm
